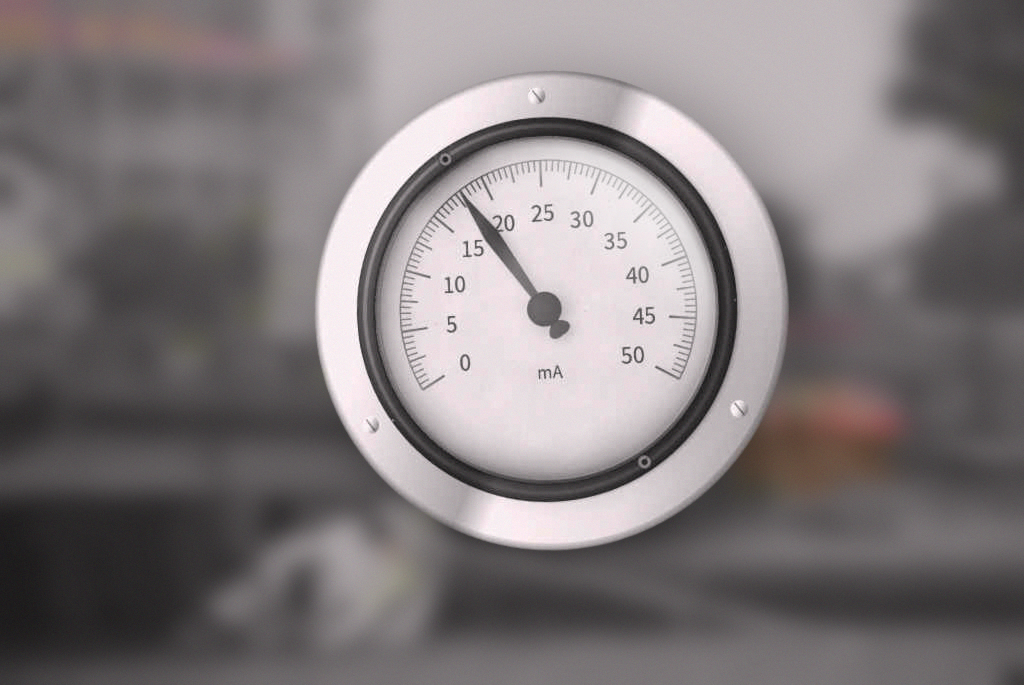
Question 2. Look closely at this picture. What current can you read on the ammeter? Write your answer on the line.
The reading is 18 mA
